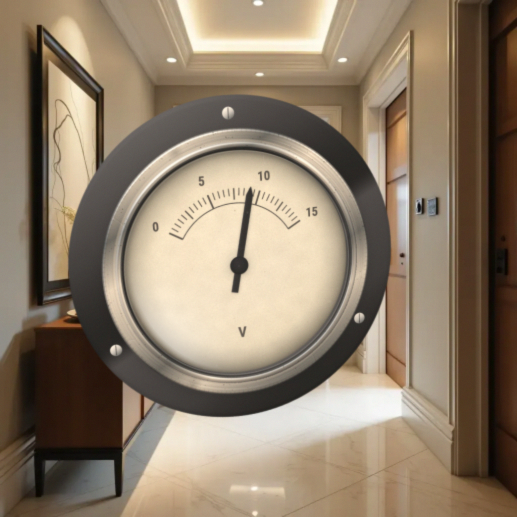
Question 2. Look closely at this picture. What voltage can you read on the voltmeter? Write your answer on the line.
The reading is 9 V
